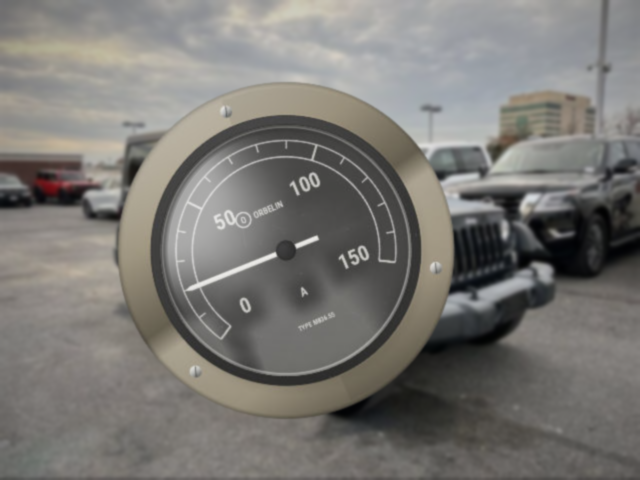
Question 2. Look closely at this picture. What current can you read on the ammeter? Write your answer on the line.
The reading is 20 A
